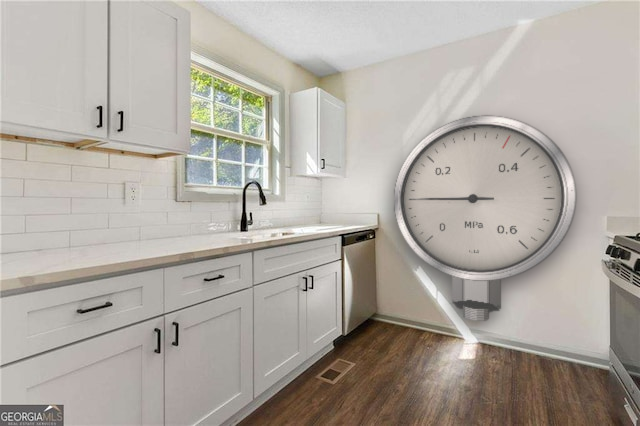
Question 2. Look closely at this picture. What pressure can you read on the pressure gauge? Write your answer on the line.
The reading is 0.1 MPa
